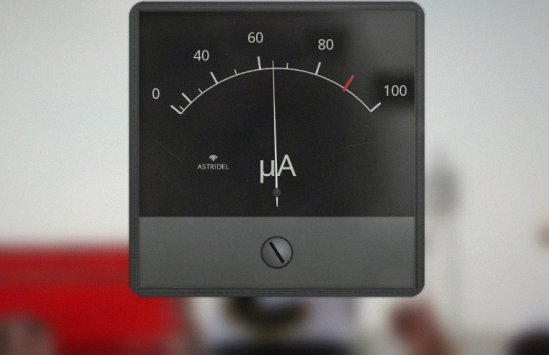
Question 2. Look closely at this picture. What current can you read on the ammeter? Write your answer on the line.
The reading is 65 µA
